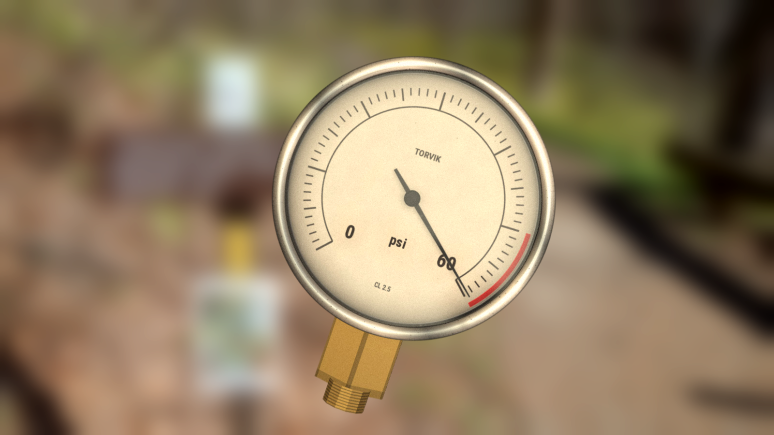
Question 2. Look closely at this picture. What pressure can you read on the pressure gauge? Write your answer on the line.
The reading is 59.5 psi
